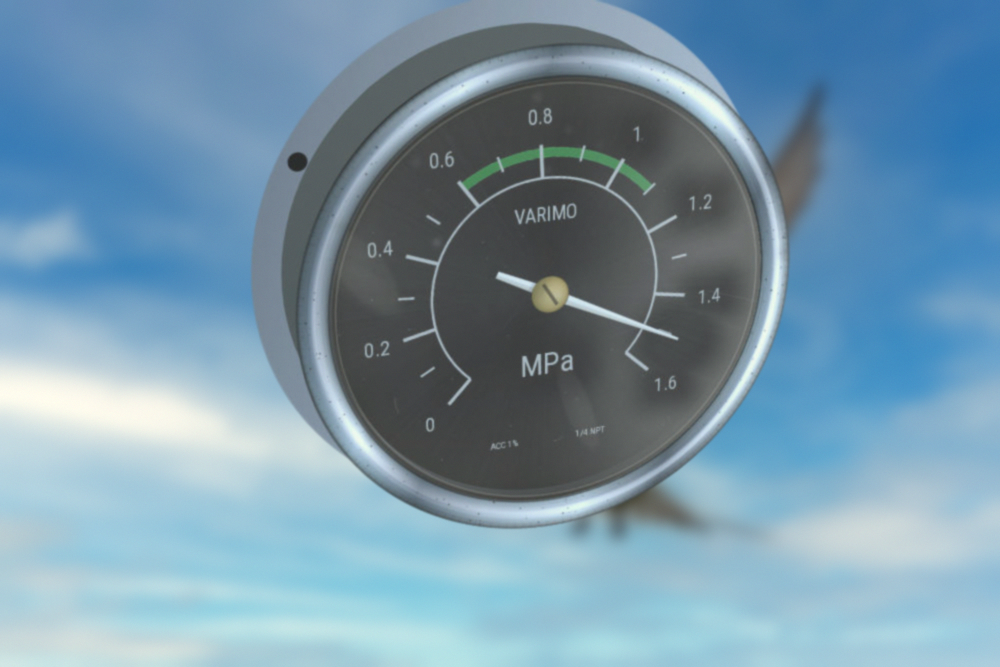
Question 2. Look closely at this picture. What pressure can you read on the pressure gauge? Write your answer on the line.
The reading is 1.5 MPa
